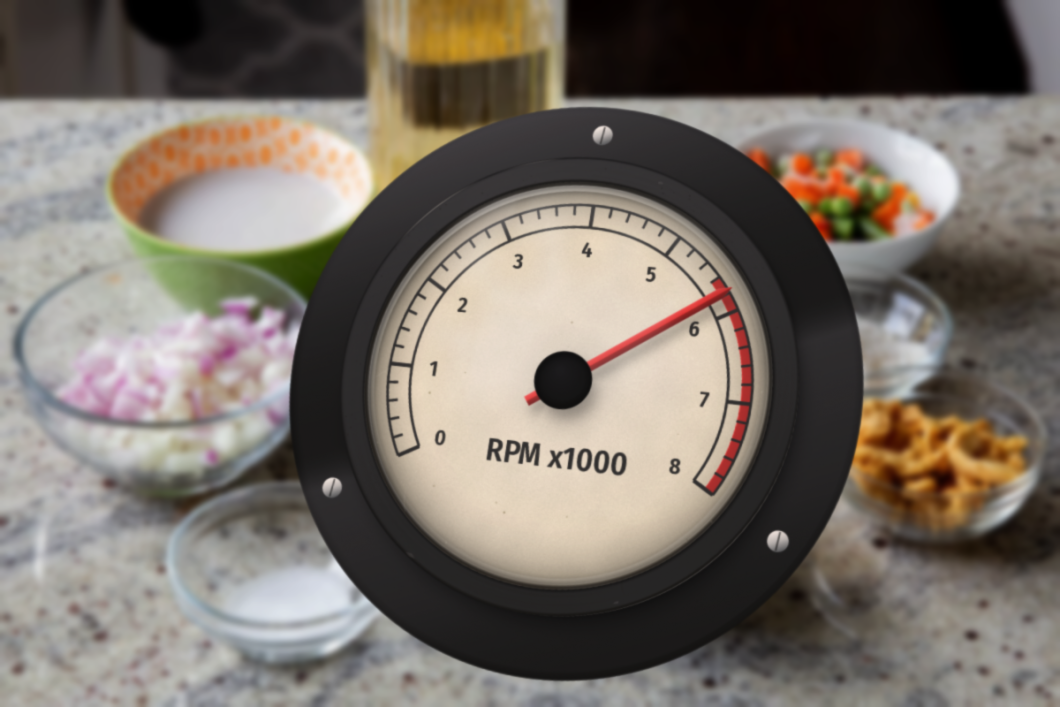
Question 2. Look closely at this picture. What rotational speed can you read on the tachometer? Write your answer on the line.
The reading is 5800 rpm
